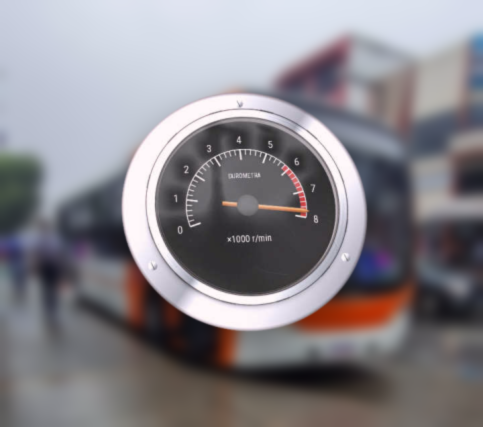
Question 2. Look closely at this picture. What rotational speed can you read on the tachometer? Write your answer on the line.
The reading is 7800 rpm
